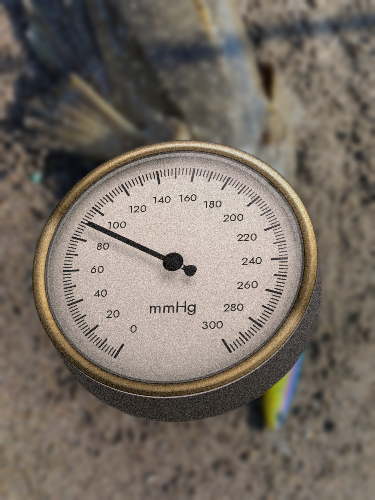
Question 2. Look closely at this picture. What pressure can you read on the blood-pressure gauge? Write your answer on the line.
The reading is 90 mmHg
